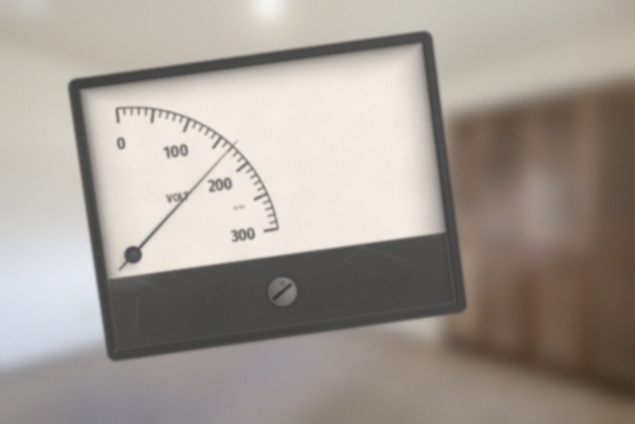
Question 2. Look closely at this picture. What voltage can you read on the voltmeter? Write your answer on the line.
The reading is 170 V
